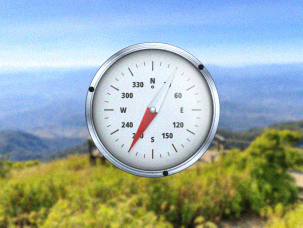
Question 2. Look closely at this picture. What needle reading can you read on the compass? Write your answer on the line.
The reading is 210 °
